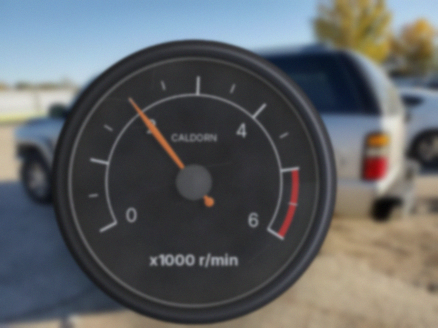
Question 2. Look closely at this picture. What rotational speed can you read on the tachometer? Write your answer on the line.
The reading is 2000 rpm
